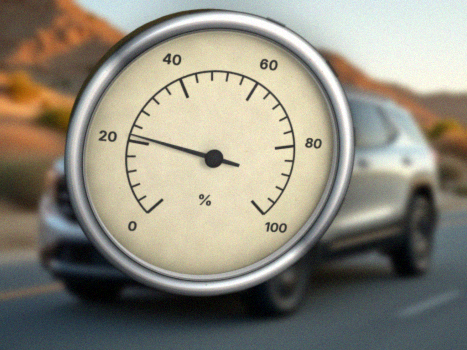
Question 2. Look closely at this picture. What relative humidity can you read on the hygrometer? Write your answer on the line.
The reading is 22 %
